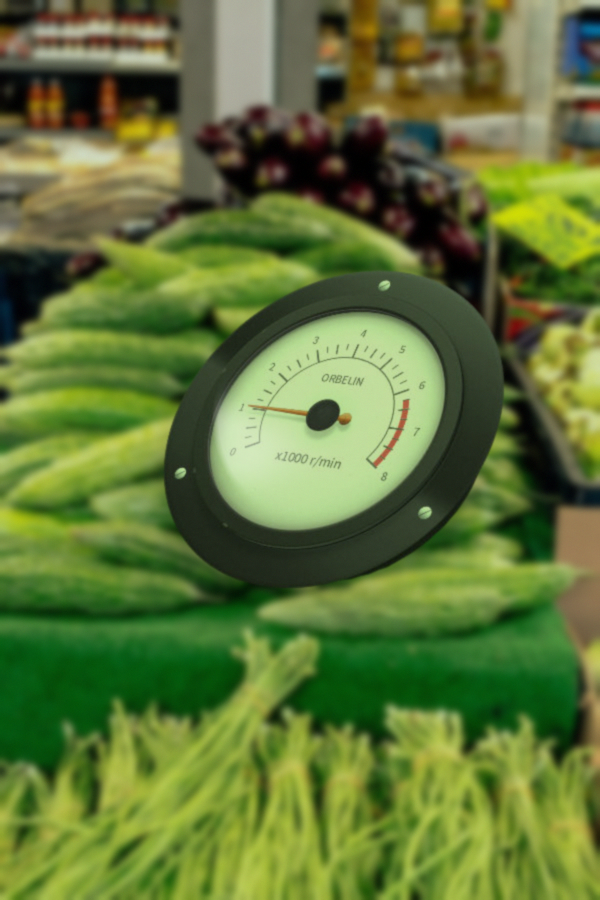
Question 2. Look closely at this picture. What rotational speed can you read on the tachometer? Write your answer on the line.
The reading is 1000 rpm
